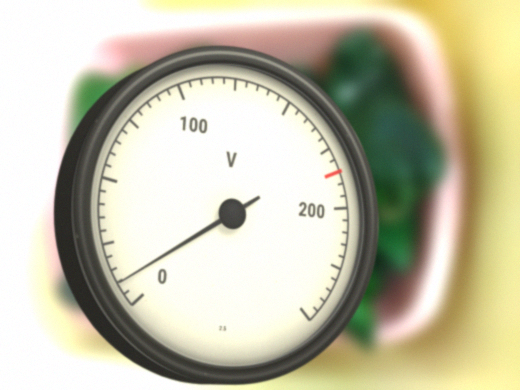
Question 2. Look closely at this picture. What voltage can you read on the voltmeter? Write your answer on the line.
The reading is 10 V
